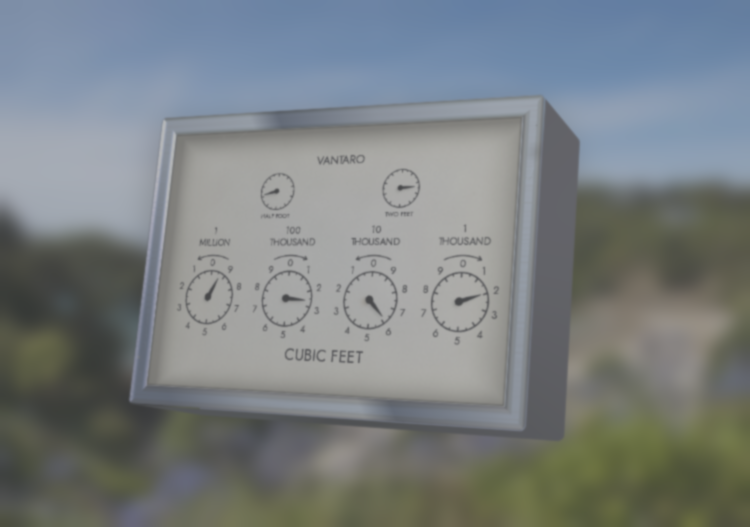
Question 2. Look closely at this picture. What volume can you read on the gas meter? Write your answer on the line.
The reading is 926200 ft³
